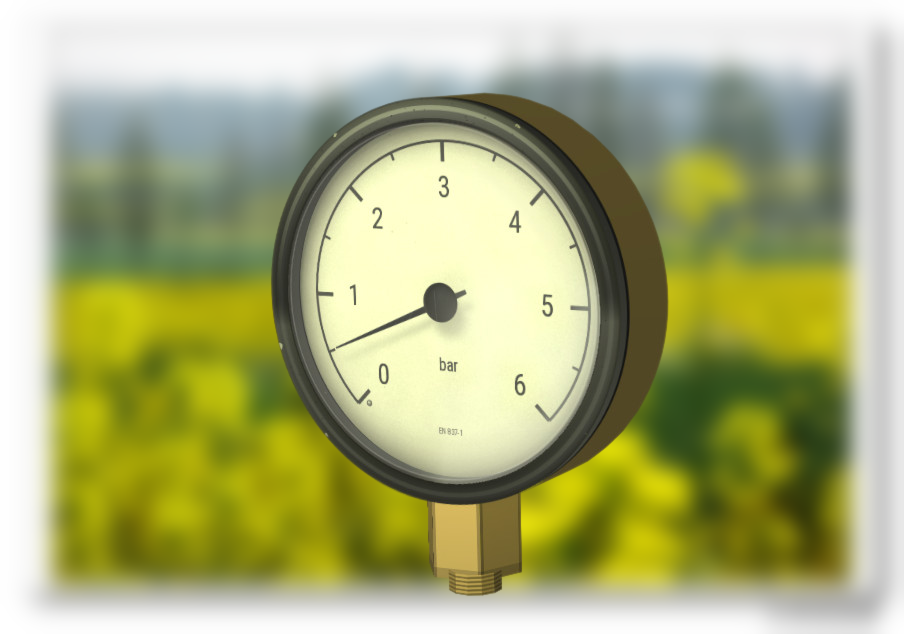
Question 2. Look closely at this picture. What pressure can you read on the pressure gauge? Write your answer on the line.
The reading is 0.5 bar
